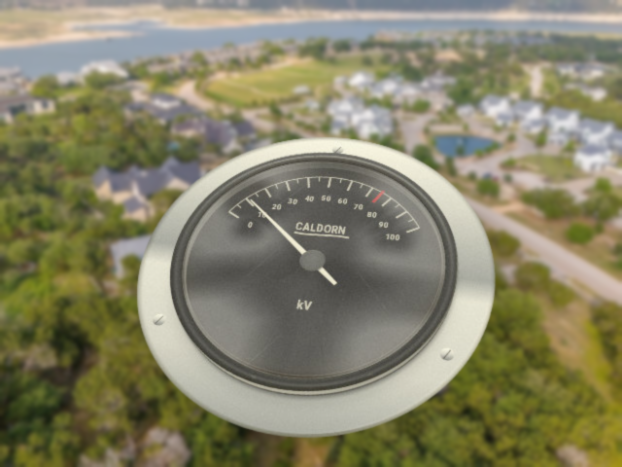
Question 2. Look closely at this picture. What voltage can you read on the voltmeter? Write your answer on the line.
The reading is 10 kV
